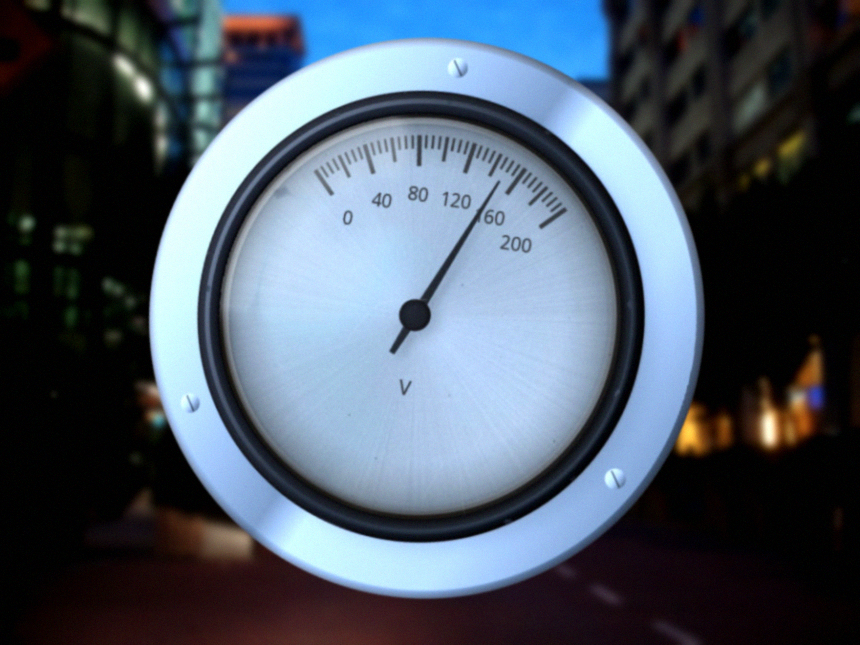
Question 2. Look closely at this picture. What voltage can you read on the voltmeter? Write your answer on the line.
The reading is 150 V
